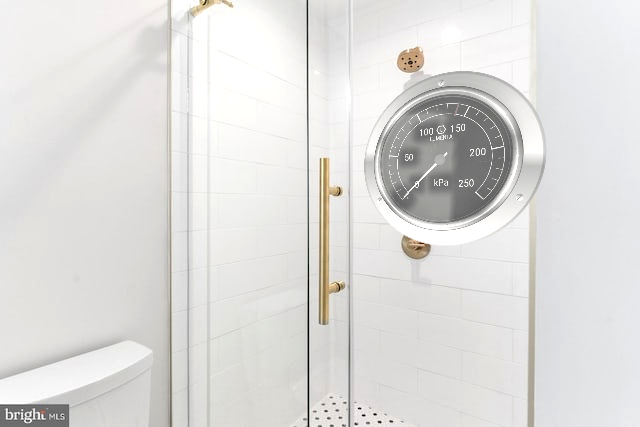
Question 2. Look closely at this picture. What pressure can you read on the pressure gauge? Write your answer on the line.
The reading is 0 kPa
